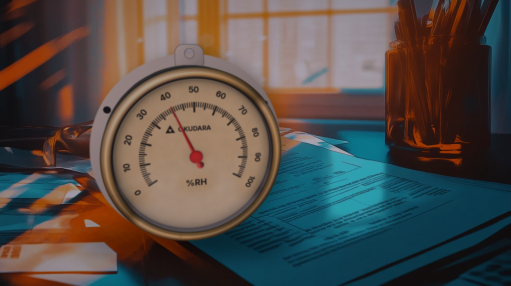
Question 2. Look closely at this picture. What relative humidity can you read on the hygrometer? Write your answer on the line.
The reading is 40 %
